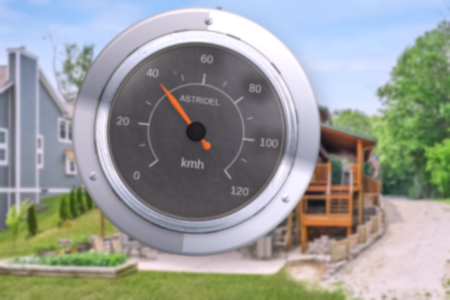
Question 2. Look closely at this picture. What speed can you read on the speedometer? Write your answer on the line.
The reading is 40 km/h
